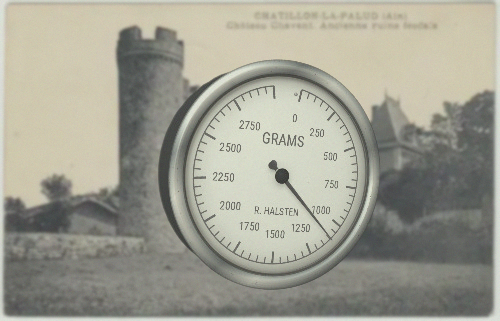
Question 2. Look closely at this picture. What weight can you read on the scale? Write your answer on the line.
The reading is 1100 g
